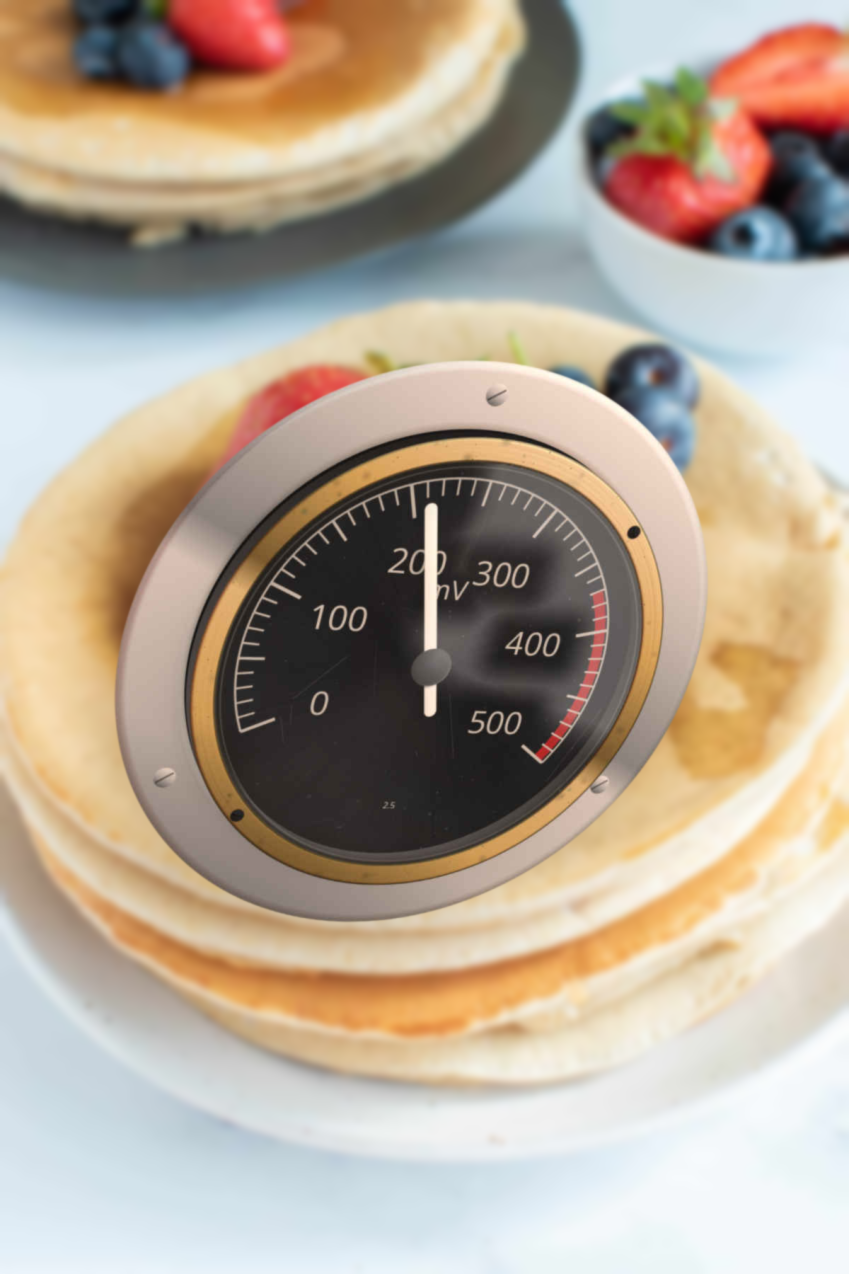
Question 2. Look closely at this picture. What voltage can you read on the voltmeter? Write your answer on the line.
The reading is 210 mV
